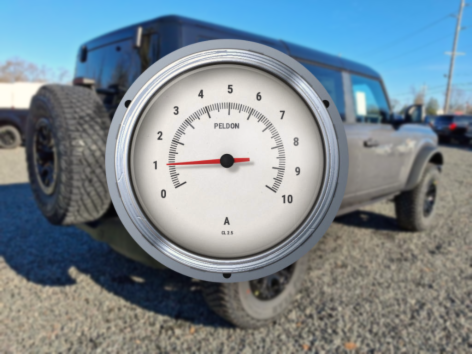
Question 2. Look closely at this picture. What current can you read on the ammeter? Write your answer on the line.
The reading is 1 A
